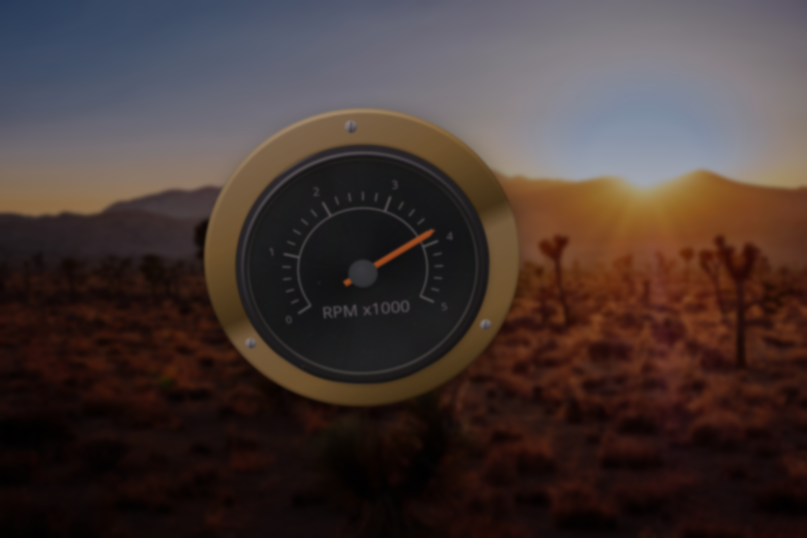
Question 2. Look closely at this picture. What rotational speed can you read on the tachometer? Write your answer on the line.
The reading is 3800 rpm
